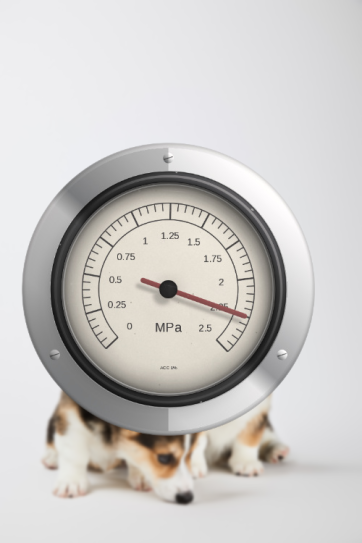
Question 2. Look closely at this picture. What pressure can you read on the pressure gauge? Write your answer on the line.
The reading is 2.25 MPa
